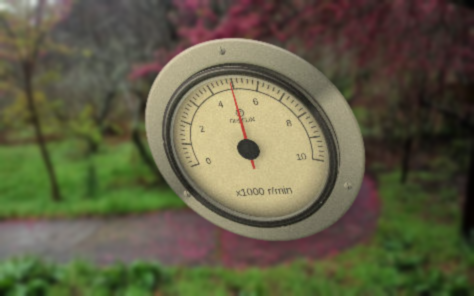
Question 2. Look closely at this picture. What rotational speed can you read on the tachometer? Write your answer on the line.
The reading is 5000 rpm
